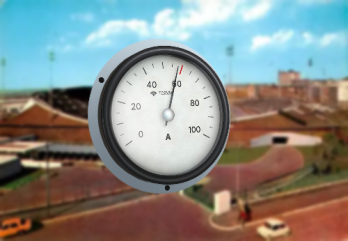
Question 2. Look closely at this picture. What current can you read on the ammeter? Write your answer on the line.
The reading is 57.5 A
